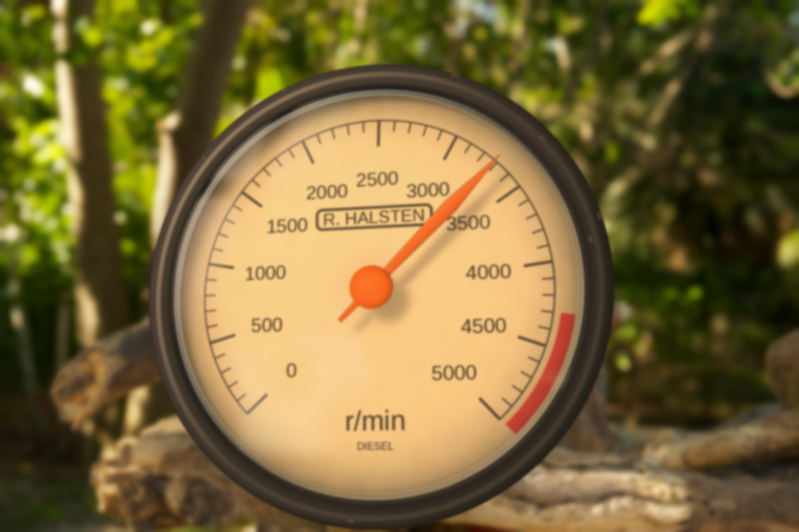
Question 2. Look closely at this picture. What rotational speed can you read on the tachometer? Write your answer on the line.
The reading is 3300 rpm
